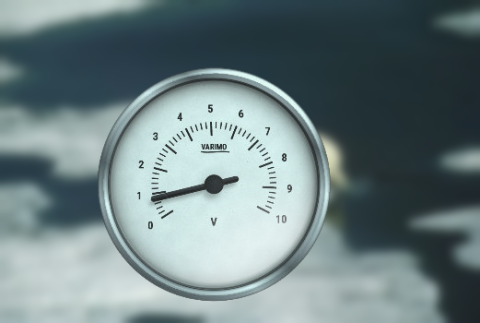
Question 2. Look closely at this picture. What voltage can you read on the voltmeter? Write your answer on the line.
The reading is 0.8 V
